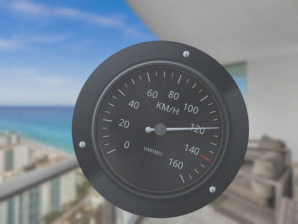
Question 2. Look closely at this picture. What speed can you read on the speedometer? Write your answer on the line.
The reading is 120 km/h
